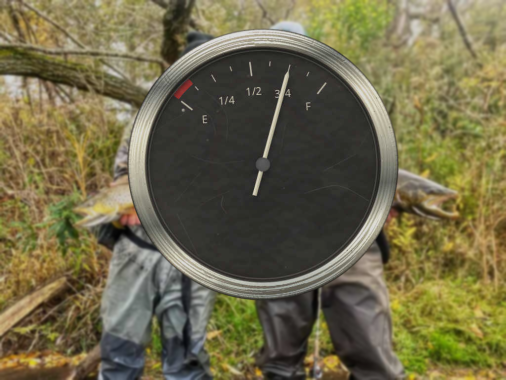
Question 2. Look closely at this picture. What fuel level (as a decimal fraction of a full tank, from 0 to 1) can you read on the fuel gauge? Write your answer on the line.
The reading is 0.75
